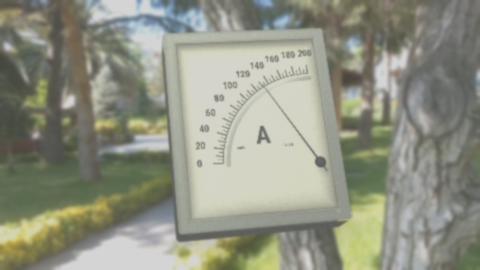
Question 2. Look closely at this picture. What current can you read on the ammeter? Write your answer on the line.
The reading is 130 A
